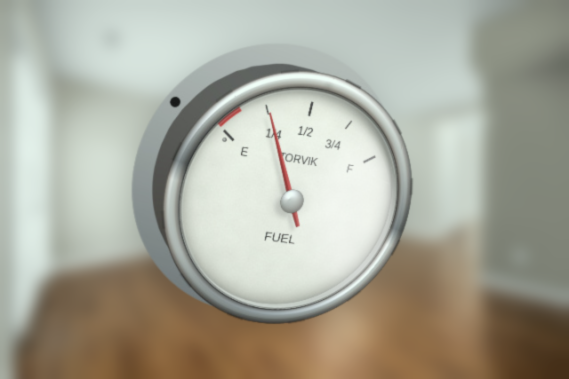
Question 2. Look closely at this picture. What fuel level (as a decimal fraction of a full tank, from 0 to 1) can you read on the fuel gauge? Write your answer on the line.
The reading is 0.25
